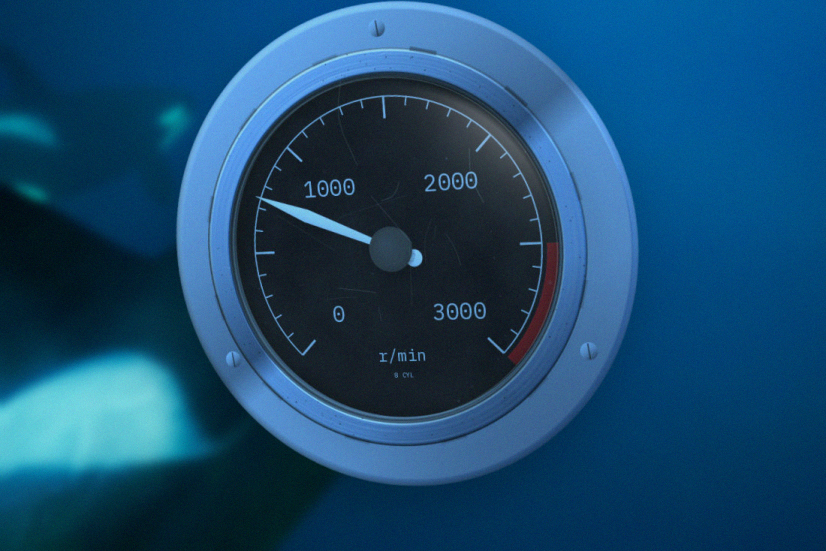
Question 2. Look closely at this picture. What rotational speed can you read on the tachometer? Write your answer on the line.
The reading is 750 rpm
